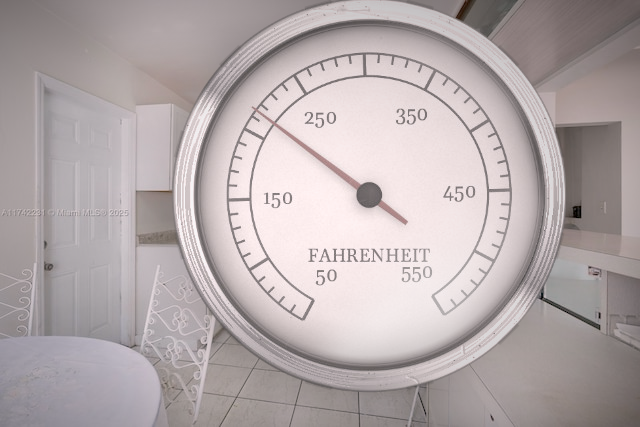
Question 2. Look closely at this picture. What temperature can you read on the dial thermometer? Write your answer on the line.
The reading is 215 °F
